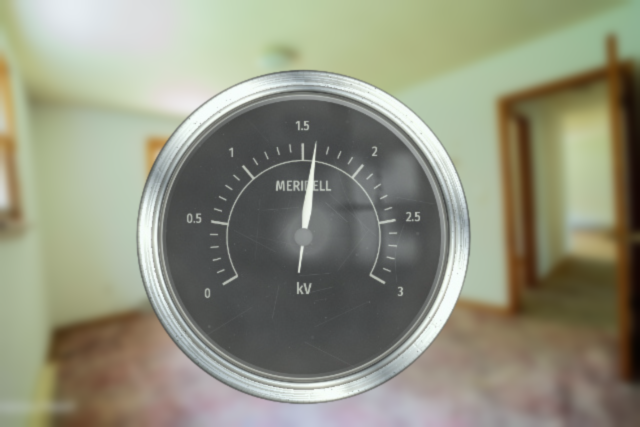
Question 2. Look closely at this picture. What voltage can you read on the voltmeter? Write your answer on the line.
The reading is 1.6 kV
